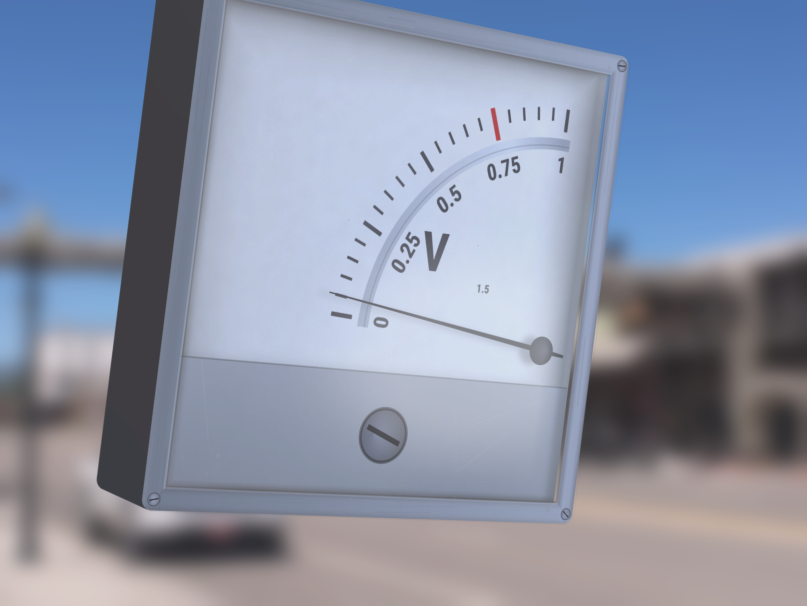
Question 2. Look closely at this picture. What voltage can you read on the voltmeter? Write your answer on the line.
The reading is 0.05 V
